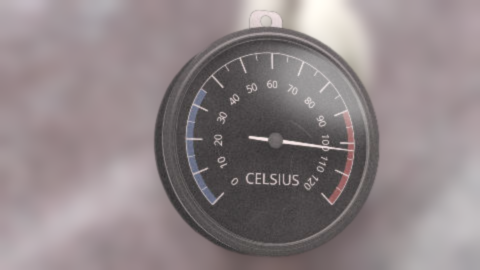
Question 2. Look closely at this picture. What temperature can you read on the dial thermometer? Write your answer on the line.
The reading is 102.5 °C
